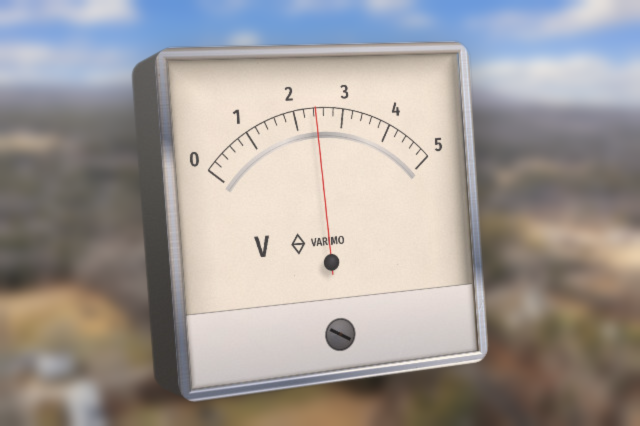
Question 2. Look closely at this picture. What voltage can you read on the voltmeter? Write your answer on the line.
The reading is 2.4 V
